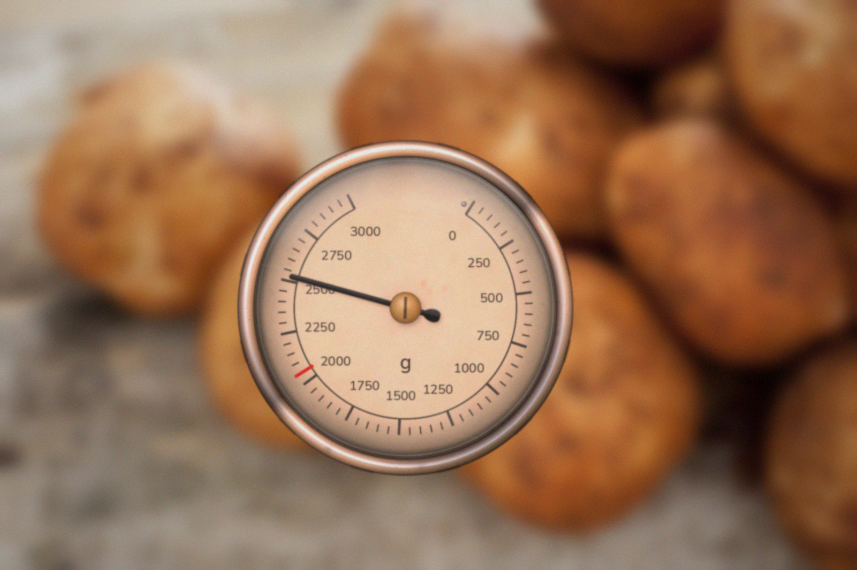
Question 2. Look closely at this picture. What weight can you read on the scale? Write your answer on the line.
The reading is 2525 g
